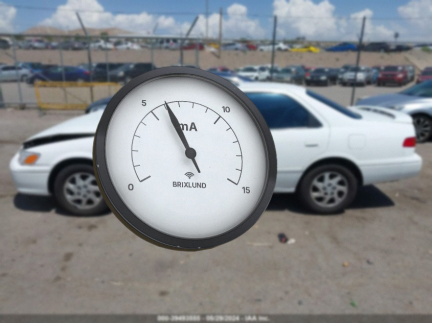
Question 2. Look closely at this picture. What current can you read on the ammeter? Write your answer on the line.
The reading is 6 mA
